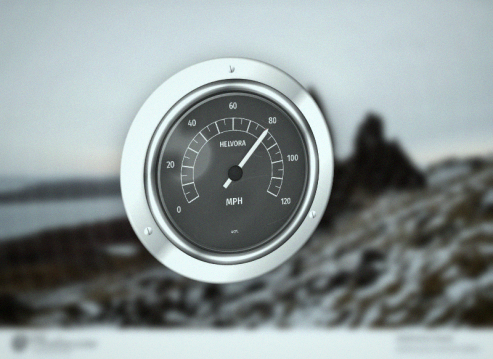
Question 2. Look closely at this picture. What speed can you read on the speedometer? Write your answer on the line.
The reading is 80 mph
